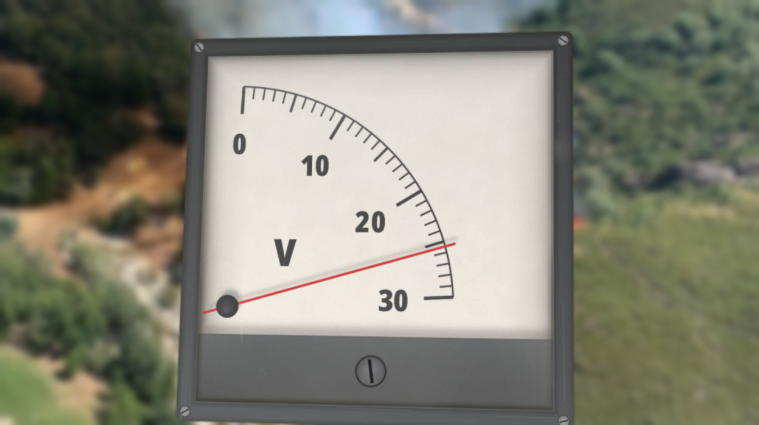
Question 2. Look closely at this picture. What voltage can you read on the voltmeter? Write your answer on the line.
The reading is 25.5 V
